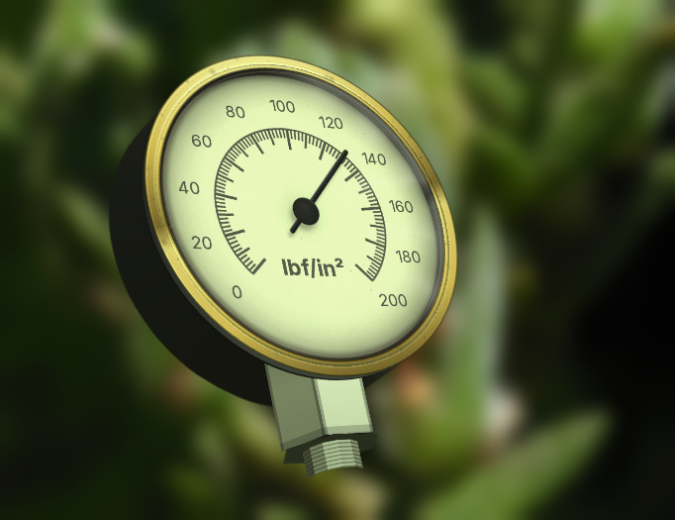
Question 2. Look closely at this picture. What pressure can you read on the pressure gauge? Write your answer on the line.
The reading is 130 psi
